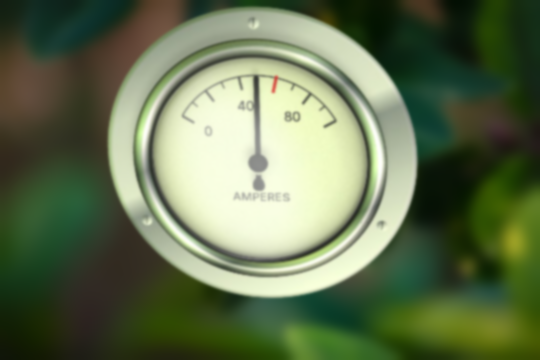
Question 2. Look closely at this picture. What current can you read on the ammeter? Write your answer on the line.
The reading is 50 A
